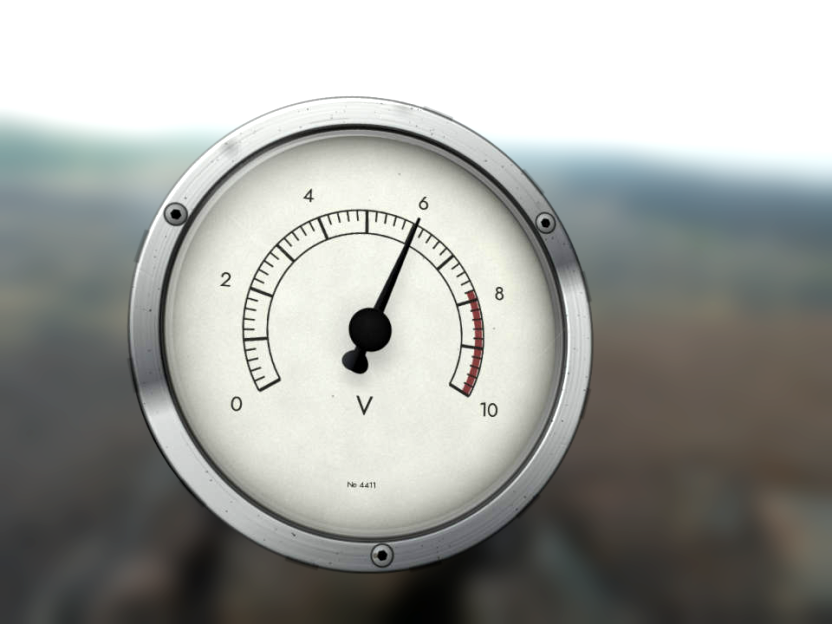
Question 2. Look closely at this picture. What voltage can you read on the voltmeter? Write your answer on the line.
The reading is 6 V
